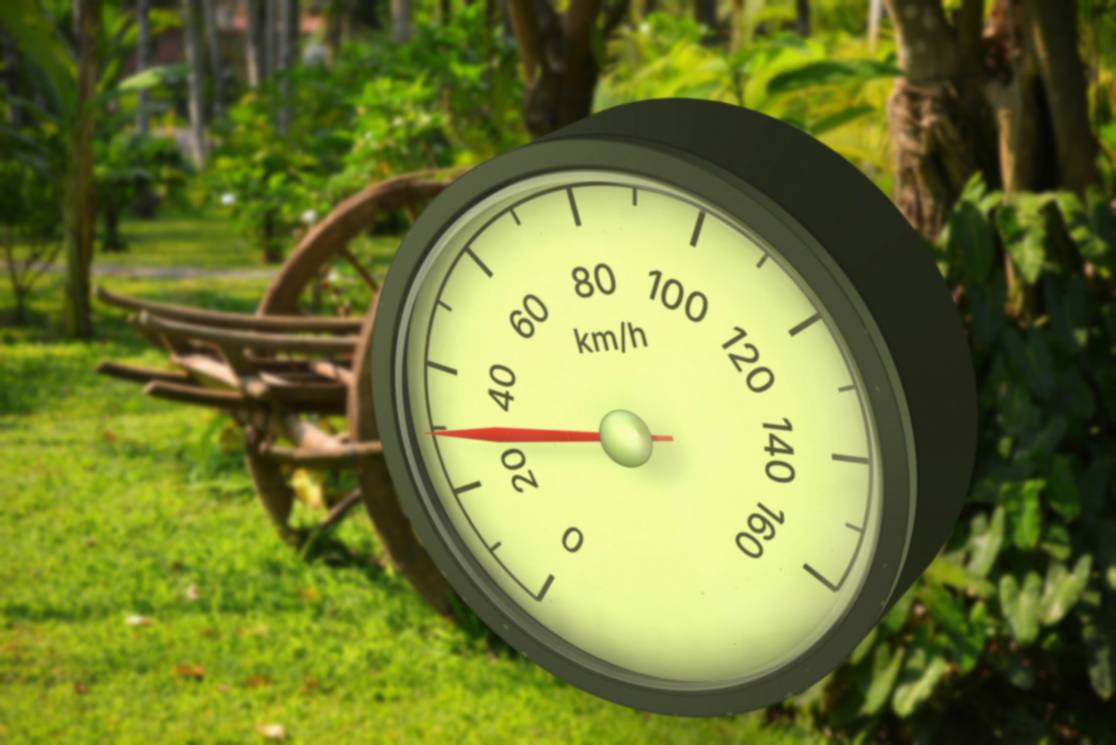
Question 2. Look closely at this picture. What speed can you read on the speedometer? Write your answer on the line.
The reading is 30 km/h
